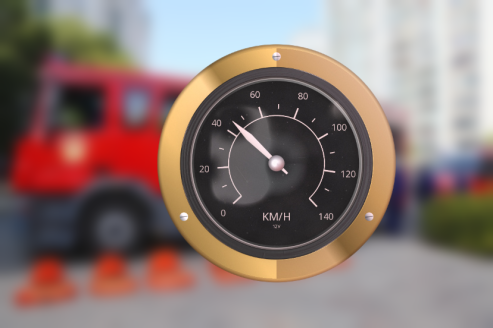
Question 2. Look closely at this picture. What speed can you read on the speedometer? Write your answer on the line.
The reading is 45 km/h
